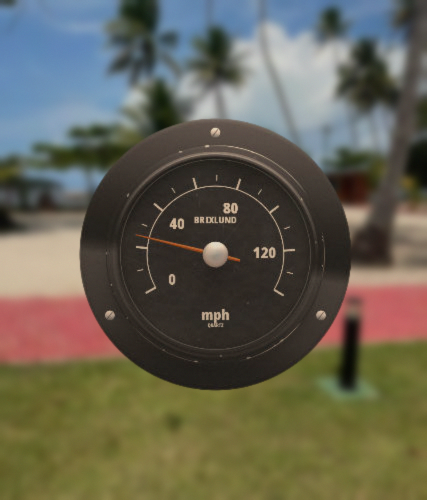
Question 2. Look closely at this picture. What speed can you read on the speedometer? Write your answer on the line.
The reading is 25 mph
